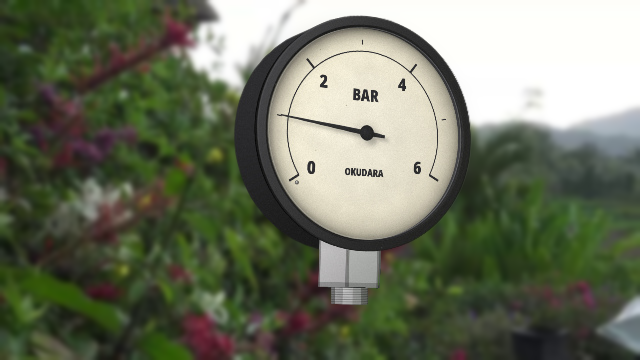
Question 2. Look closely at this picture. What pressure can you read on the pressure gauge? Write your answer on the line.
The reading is 1 bar
